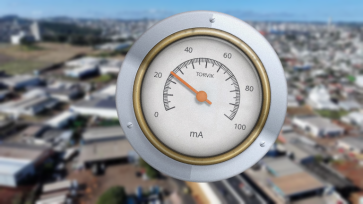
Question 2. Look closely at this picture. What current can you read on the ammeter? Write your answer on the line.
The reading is 25 mA
